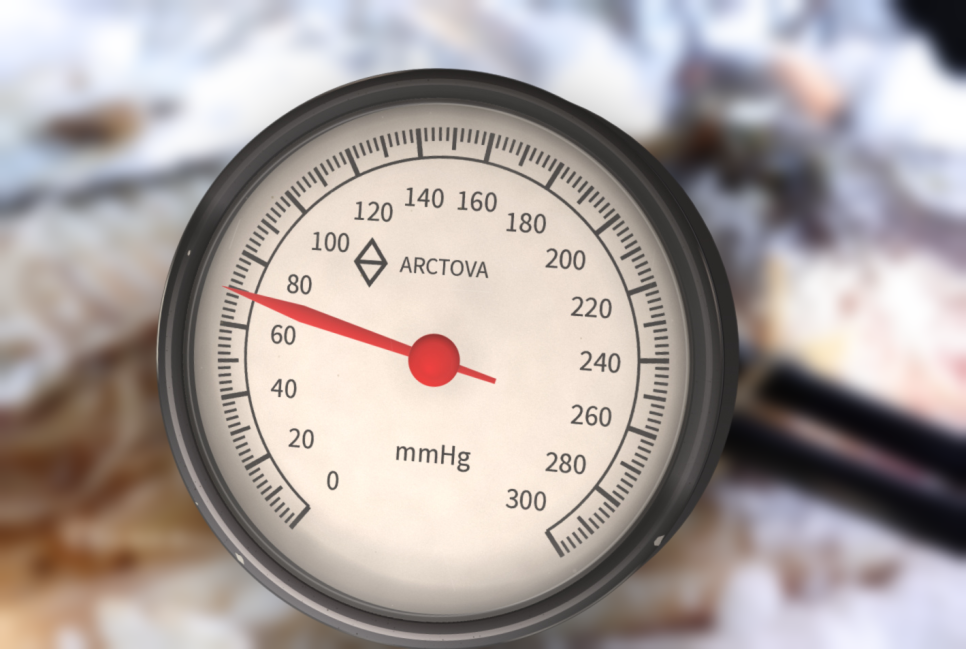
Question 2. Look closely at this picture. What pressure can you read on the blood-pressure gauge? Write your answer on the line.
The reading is 70 mmHg
